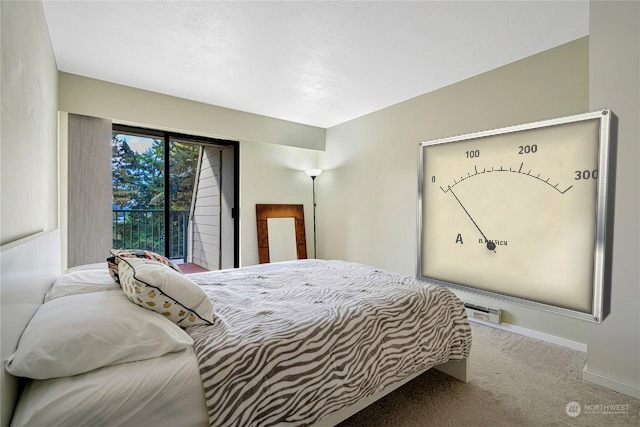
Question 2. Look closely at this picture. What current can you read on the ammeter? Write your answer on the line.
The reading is 20 A
